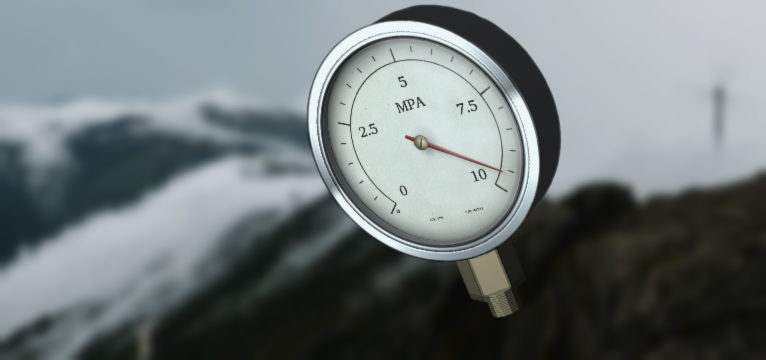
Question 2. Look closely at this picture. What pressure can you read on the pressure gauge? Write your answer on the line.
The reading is 9.5 MPa
